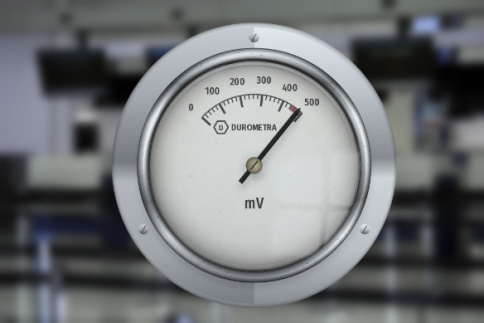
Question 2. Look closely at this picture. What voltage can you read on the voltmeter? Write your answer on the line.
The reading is 480 mV
